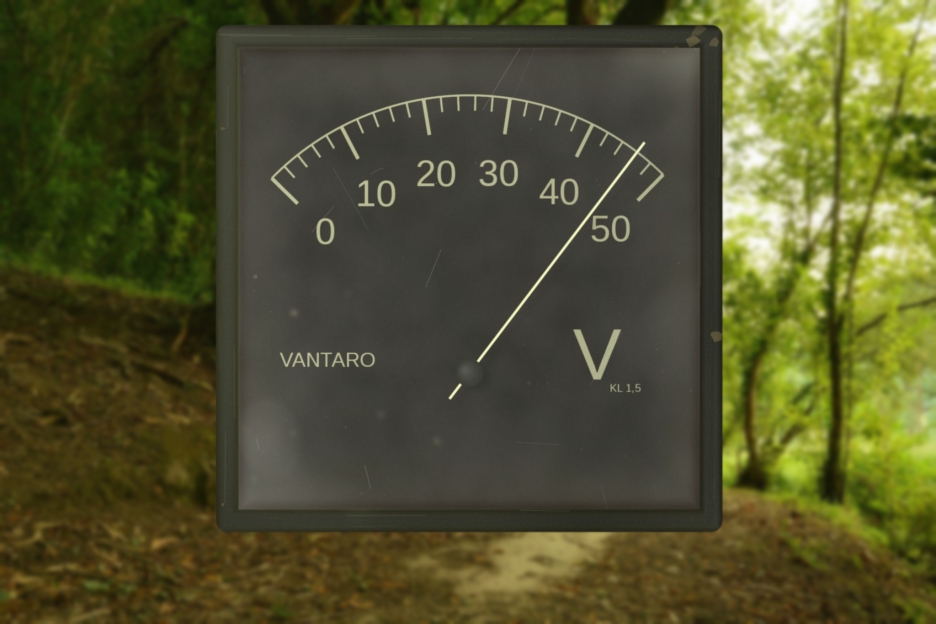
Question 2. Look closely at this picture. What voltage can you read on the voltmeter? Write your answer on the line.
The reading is 46 V
